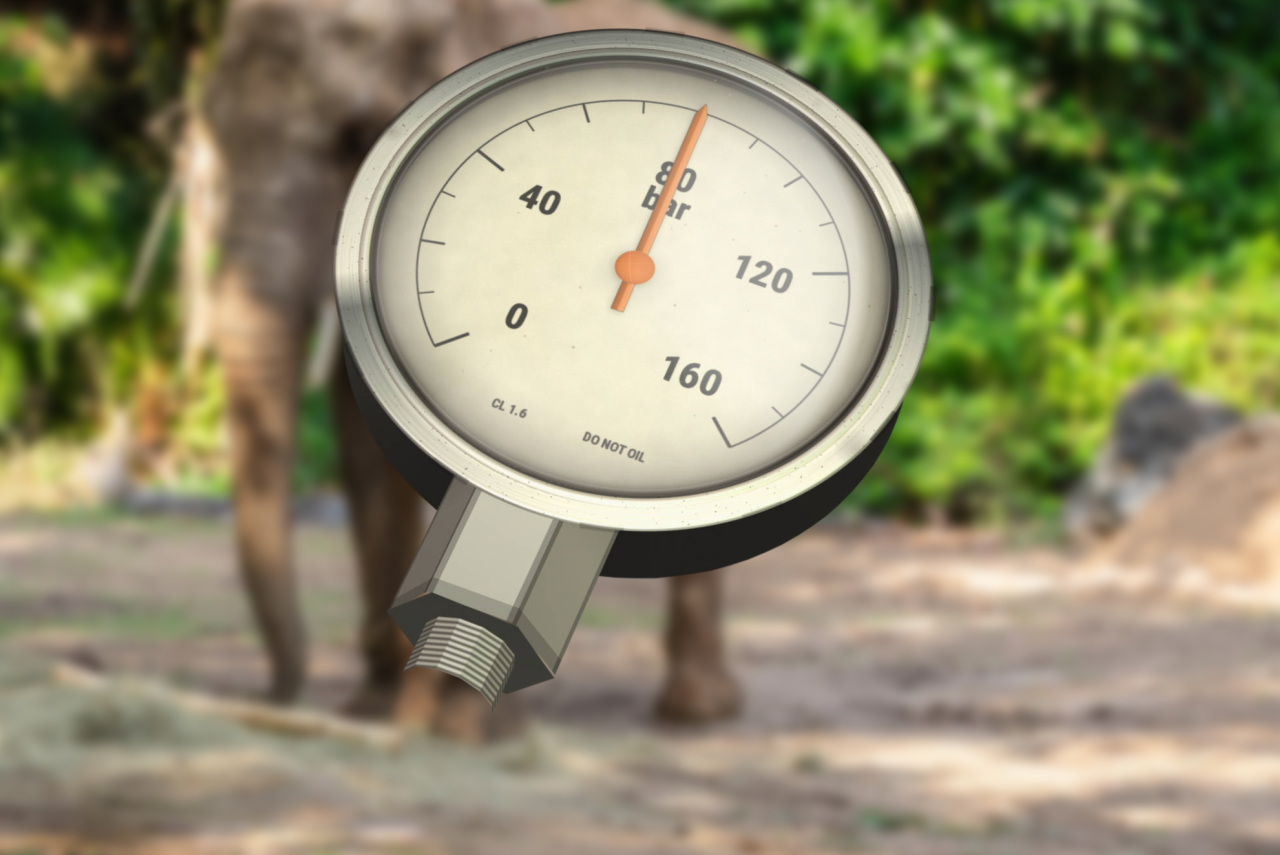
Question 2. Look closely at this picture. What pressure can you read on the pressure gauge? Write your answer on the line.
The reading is 80 bar
